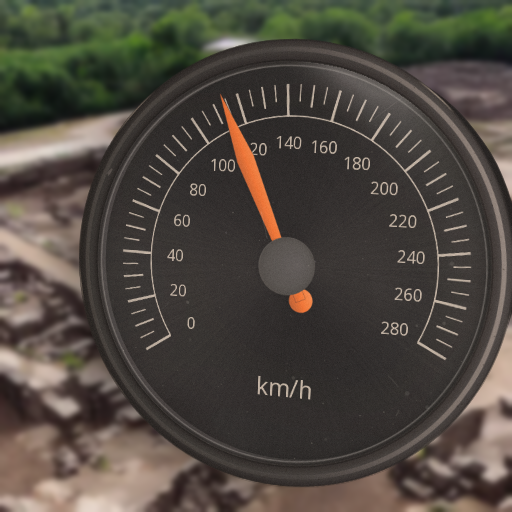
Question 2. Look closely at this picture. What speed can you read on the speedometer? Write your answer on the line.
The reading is 115 km/h
